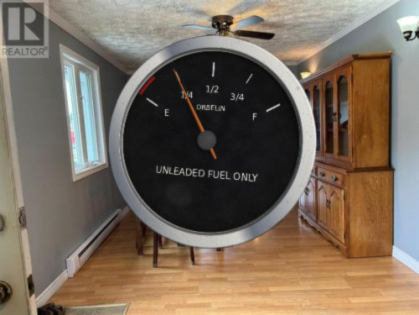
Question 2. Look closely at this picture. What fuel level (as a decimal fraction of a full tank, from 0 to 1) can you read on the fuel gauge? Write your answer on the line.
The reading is 0.25
